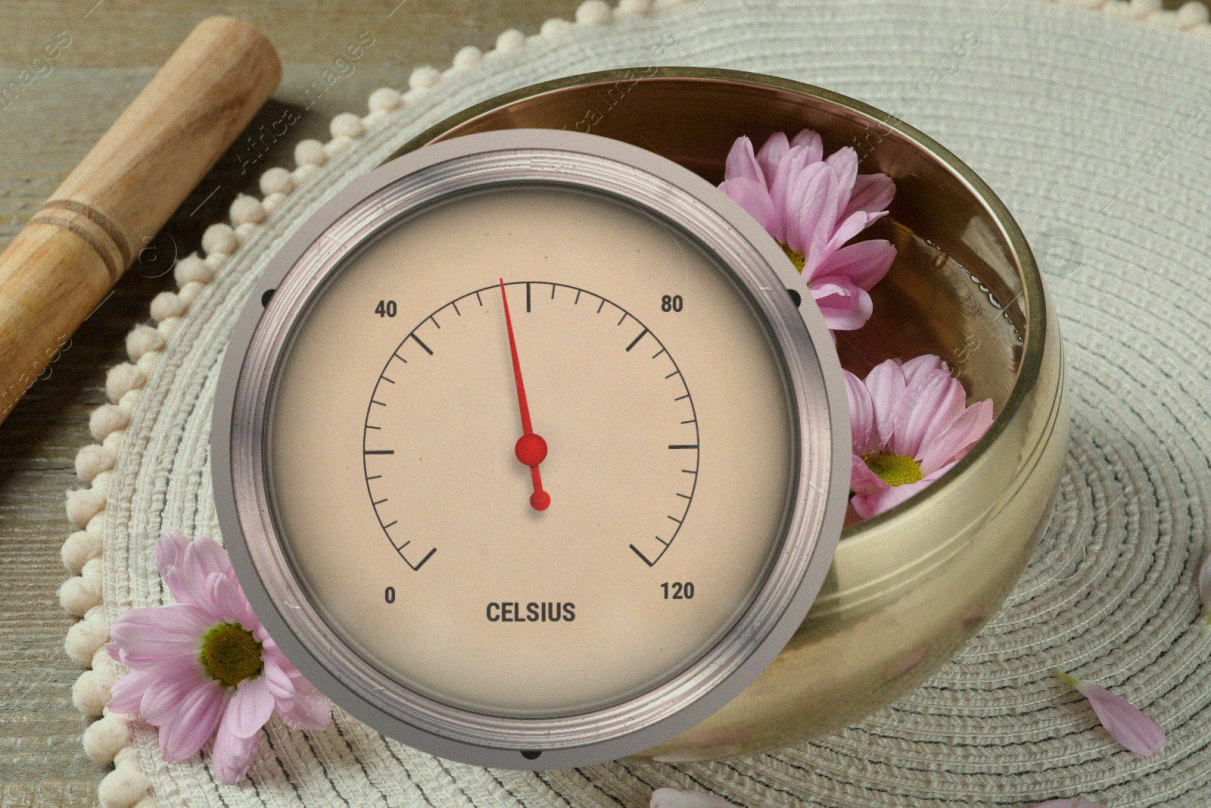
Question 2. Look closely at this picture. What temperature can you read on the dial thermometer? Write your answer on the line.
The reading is 56 °C
